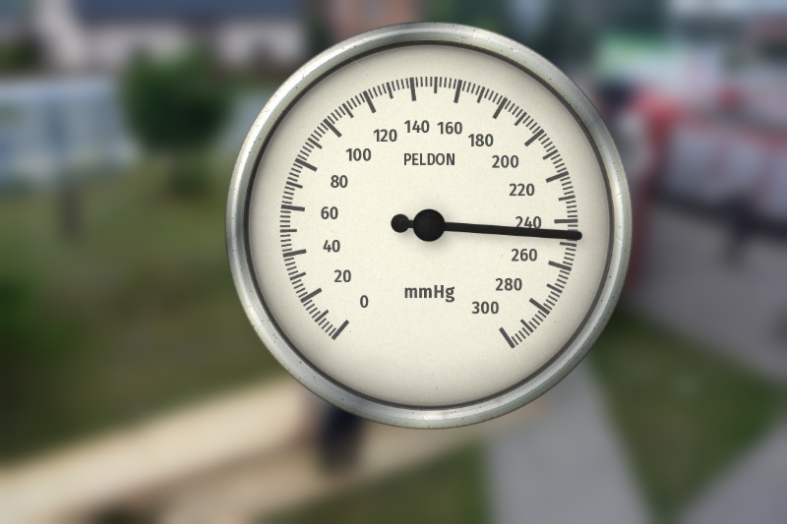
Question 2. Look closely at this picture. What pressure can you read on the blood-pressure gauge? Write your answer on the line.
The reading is 246 mmHg
